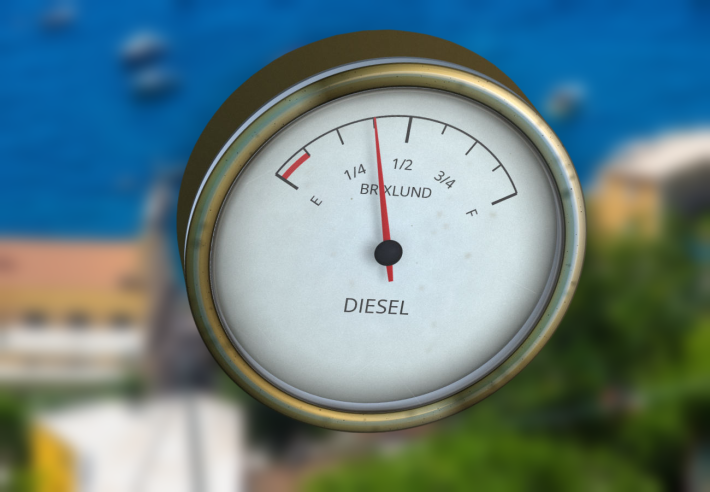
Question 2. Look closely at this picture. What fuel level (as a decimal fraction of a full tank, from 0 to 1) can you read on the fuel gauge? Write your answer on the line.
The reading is 0.375
